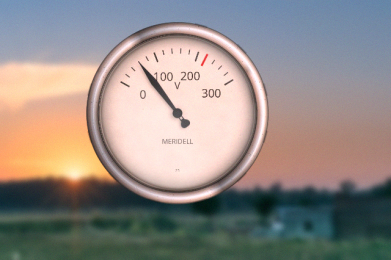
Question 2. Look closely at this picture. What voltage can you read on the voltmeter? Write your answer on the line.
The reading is 60 V
